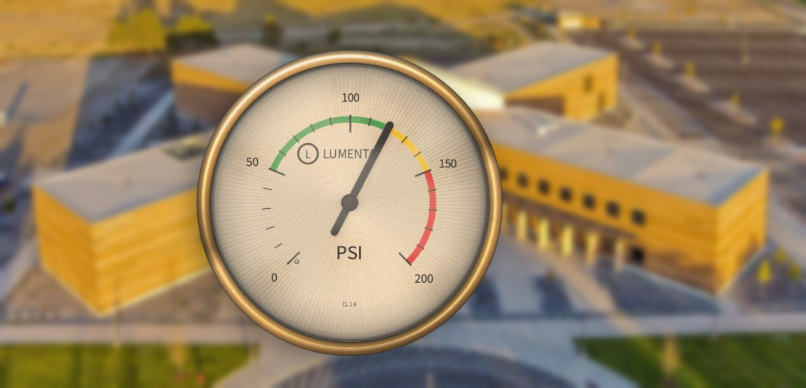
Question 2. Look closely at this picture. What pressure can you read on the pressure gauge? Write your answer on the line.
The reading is 120 psi
